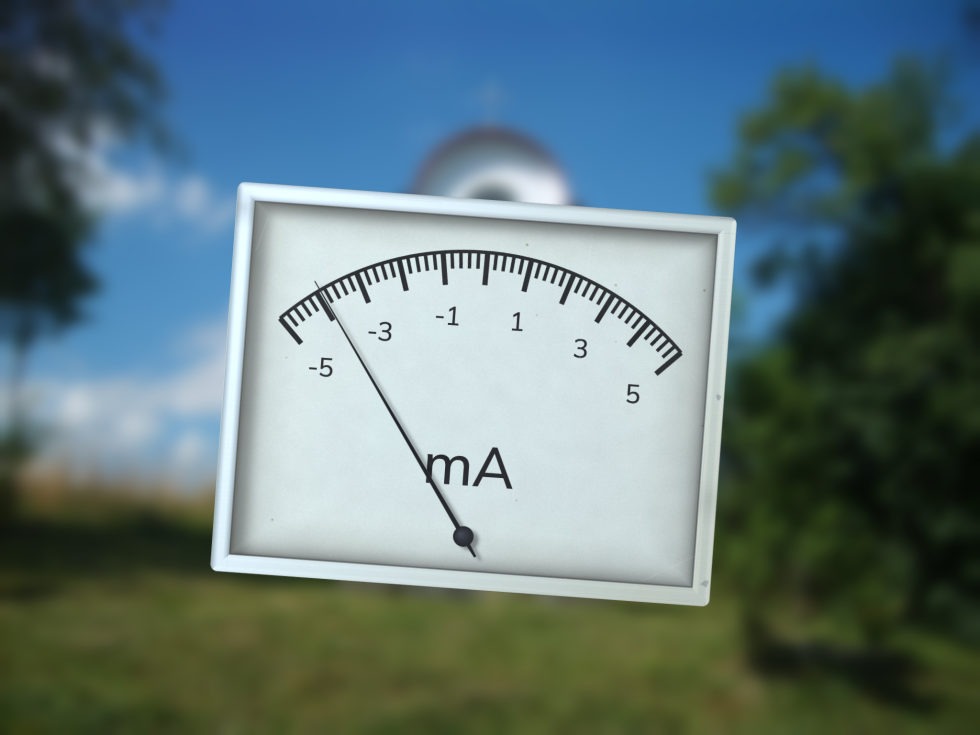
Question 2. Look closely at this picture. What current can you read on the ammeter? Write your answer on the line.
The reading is -3.9 mA
